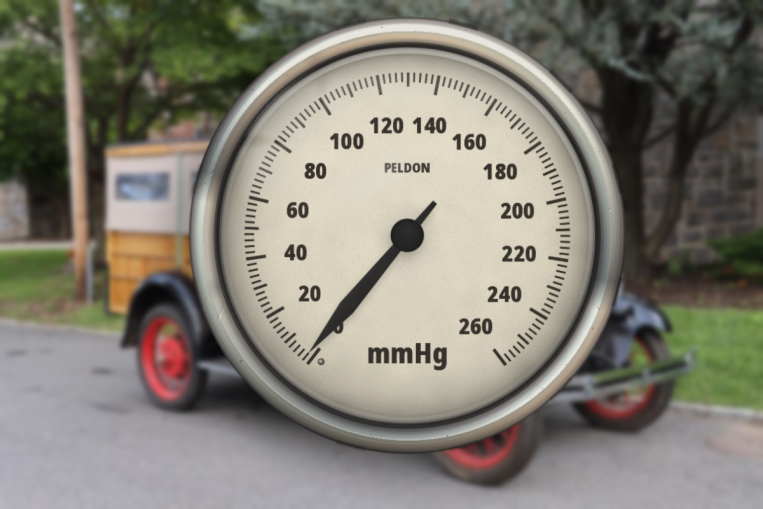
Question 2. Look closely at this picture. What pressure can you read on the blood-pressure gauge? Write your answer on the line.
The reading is 2 mmHg
